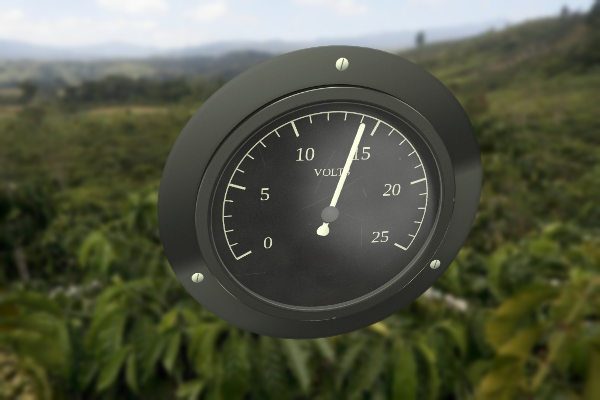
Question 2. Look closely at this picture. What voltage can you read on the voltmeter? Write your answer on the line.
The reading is 14 V
